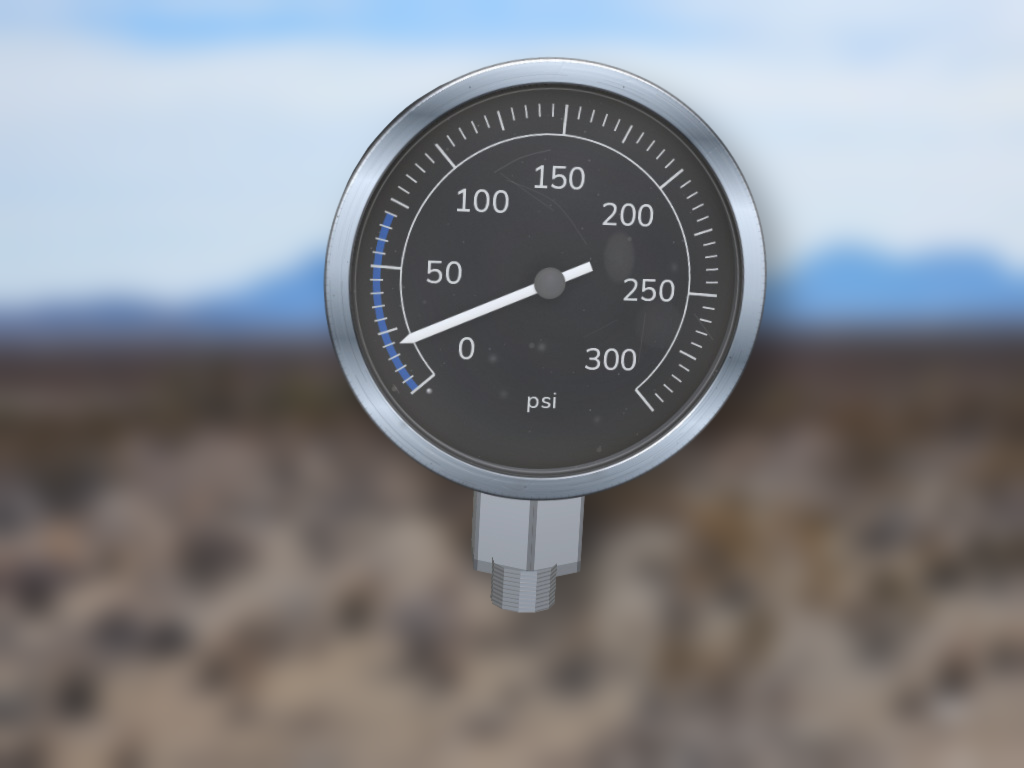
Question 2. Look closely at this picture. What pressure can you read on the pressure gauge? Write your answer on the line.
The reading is 20 psi
